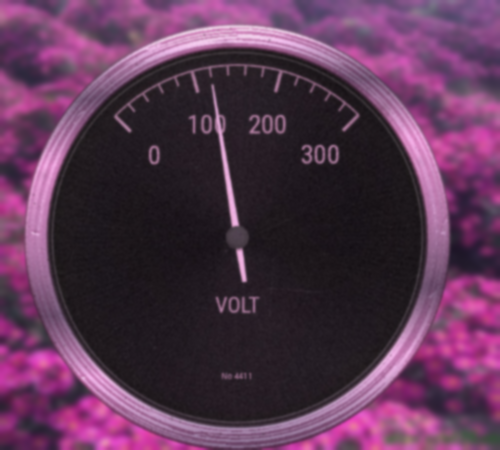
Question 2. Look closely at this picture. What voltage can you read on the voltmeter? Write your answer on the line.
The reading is 120 V
